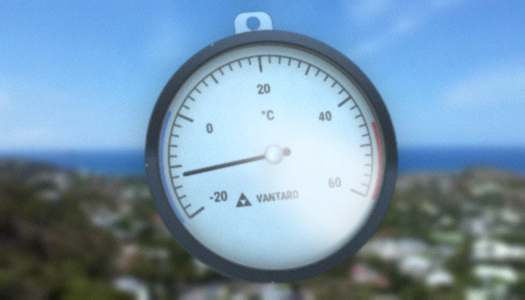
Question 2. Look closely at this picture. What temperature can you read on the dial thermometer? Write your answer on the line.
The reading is -12 °C
